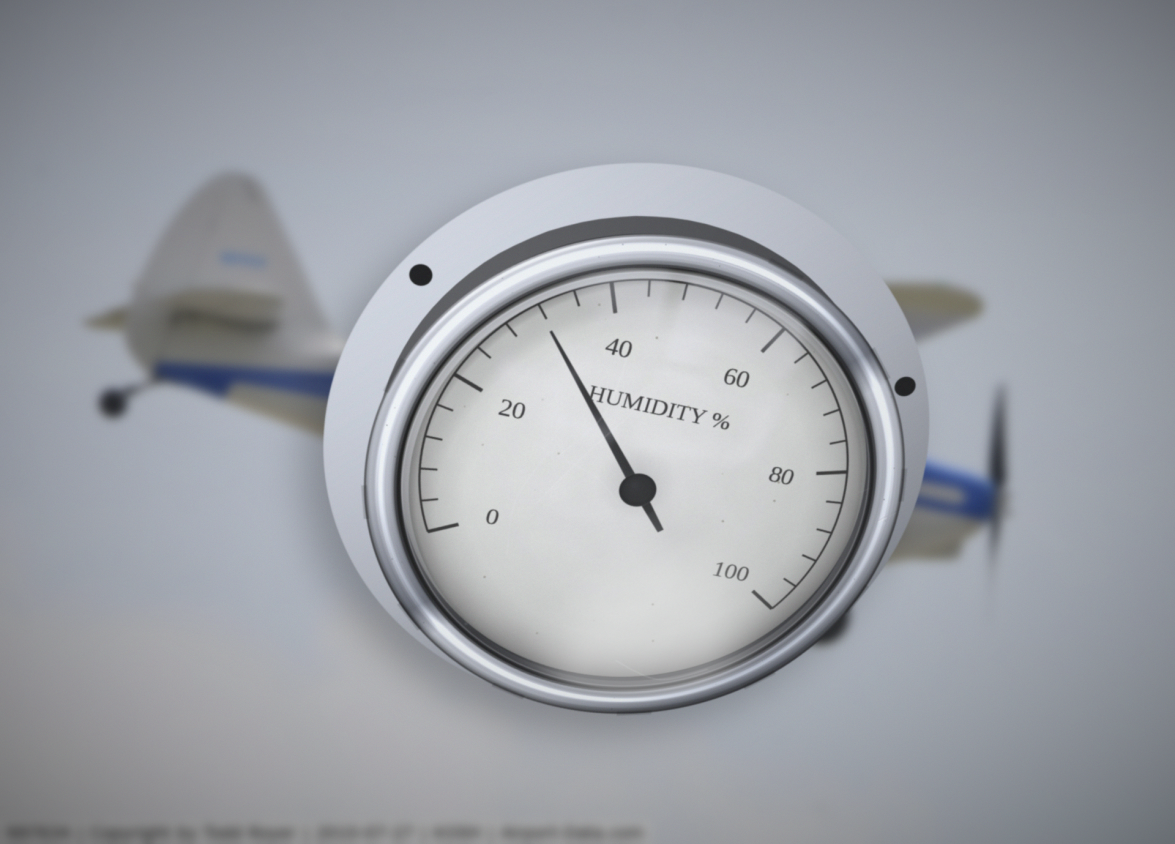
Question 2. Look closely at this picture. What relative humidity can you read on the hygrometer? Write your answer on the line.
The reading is 32 %
